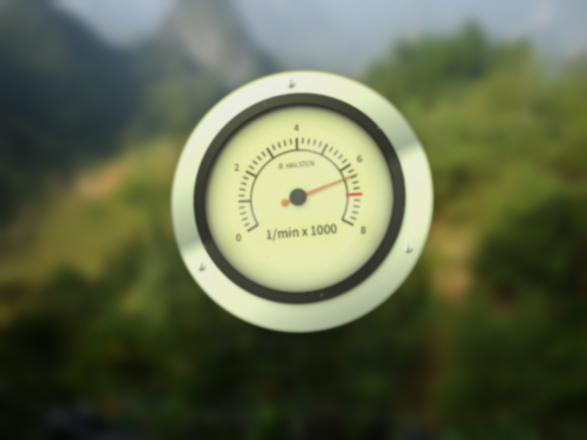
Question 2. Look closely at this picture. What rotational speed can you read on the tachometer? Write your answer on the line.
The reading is 6400 rpm
